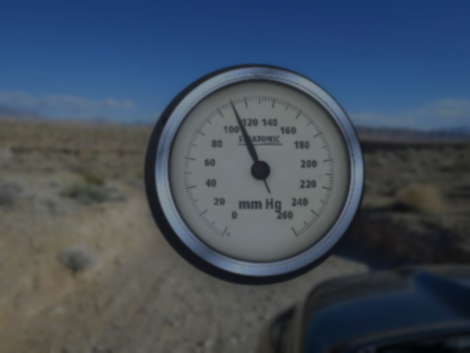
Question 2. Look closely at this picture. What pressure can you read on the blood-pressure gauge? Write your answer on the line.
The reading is 110 mmHg
